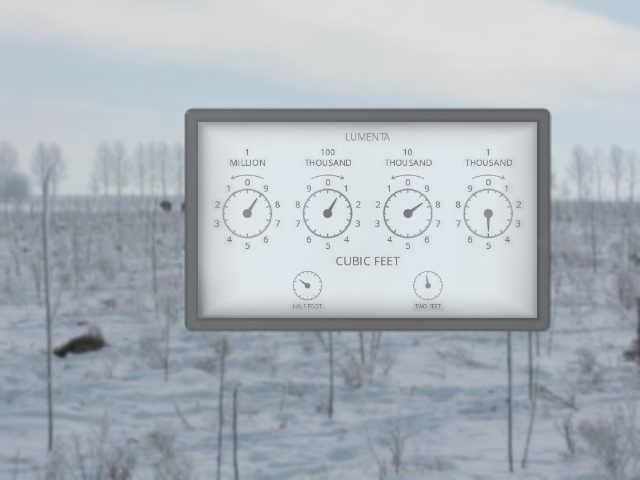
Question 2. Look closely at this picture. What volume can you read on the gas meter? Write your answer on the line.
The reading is 908500 ft³
